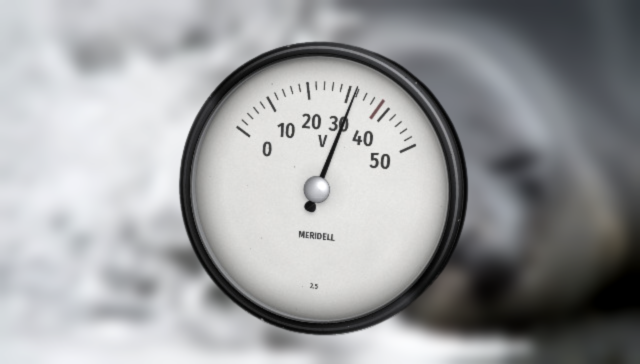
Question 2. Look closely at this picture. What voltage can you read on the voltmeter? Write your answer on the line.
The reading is 32 V
